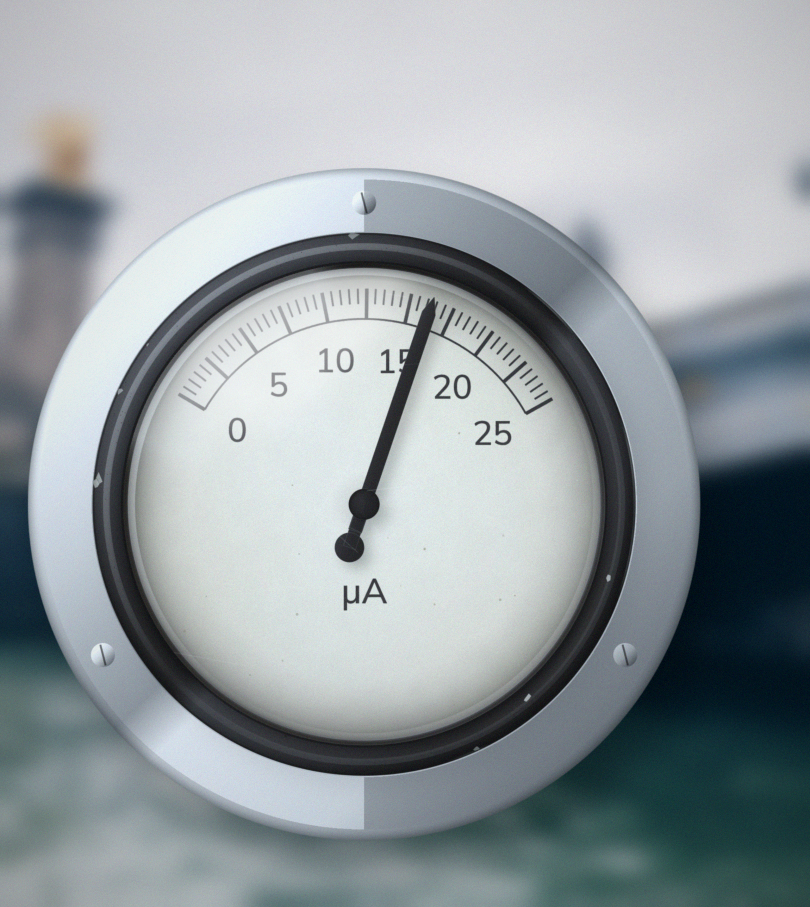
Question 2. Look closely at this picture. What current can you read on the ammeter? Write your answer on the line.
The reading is 16.25 µA
